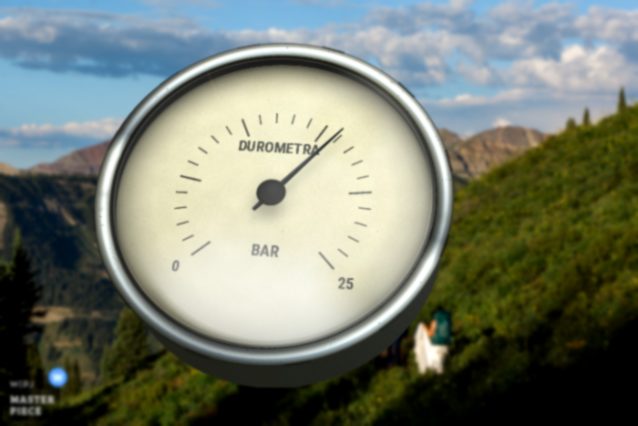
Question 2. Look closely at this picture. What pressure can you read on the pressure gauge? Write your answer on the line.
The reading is 16 bar
